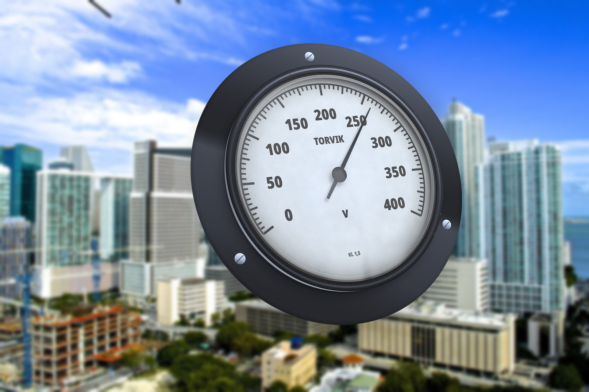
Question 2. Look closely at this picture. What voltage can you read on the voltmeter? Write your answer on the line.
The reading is 260 V
